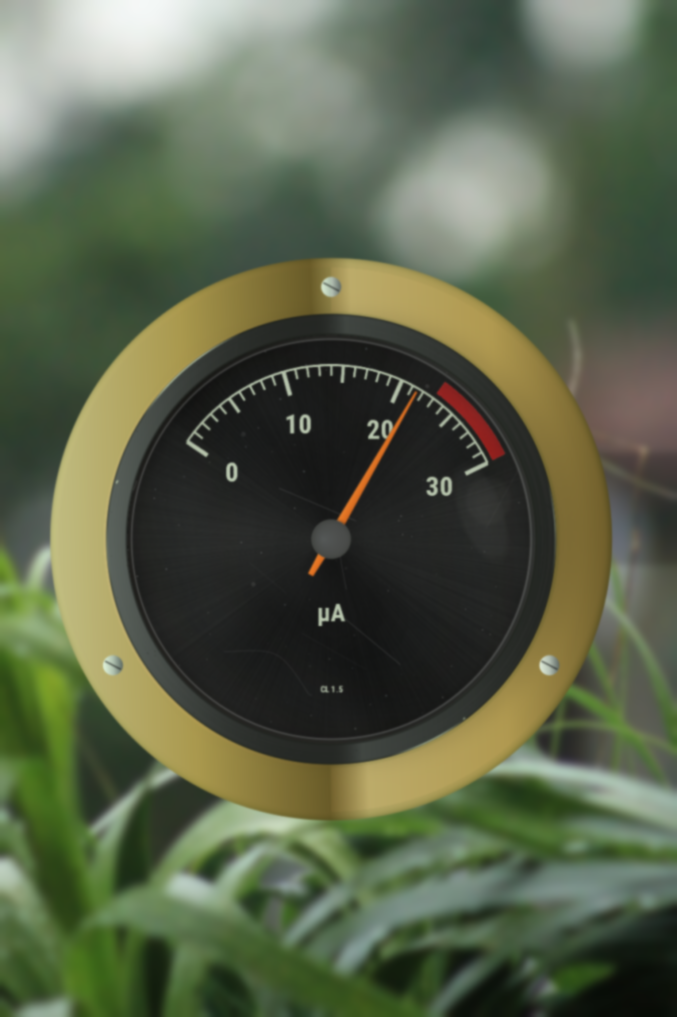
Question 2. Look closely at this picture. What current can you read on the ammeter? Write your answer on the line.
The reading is 21.5 µA
